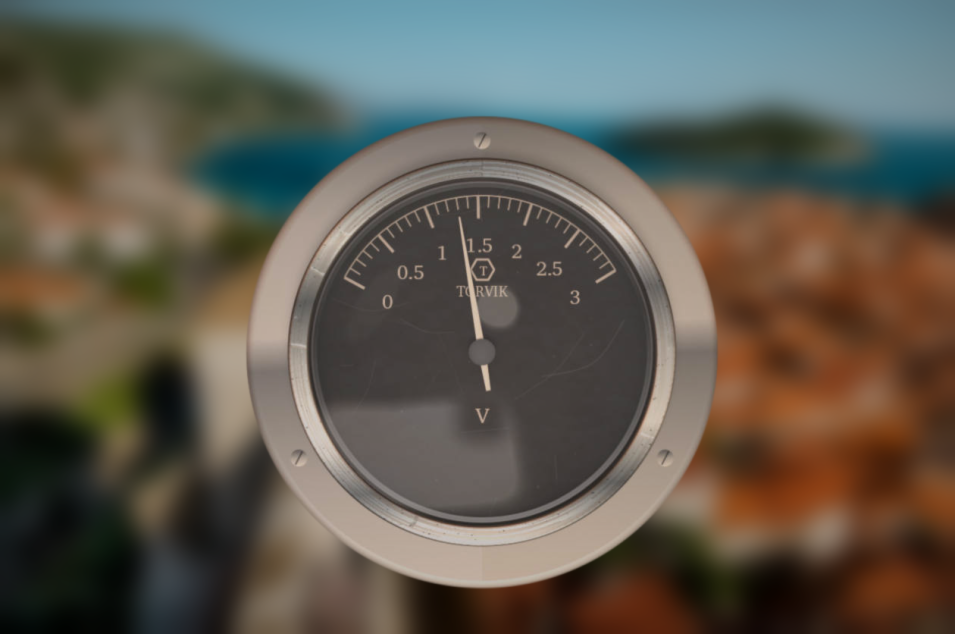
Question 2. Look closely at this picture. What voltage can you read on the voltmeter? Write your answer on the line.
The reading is 1.3 V
